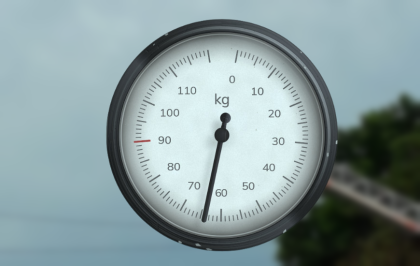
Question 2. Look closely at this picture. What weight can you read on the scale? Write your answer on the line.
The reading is 64 kg
